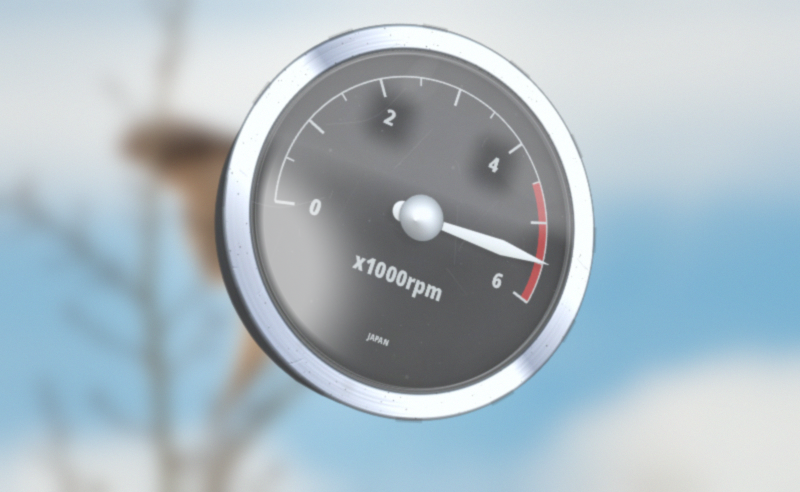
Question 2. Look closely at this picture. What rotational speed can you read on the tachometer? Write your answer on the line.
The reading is 5500 rpm
